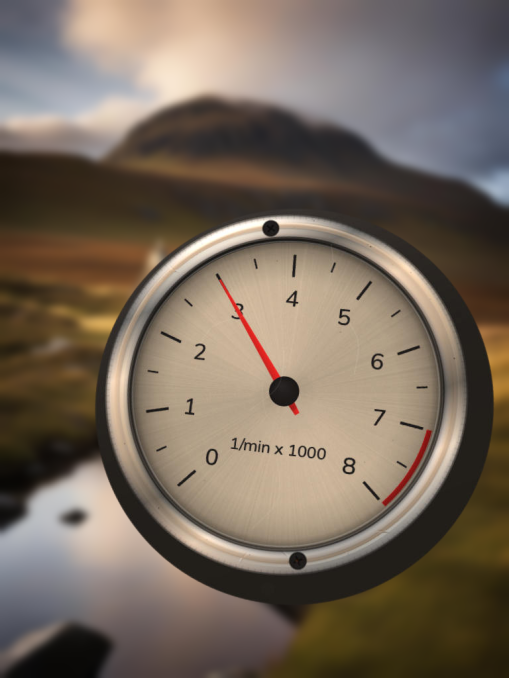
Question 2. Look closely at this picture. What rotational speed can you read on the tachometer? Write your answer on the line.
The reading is 3000 rpm
